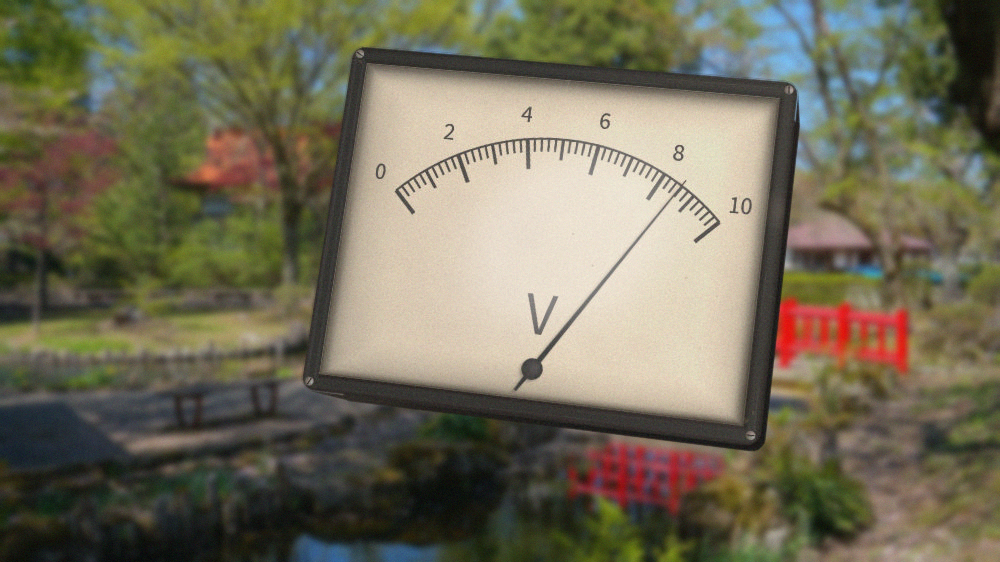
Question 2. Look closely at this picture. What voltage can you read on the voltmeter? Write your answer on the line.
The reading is 8.6 V
